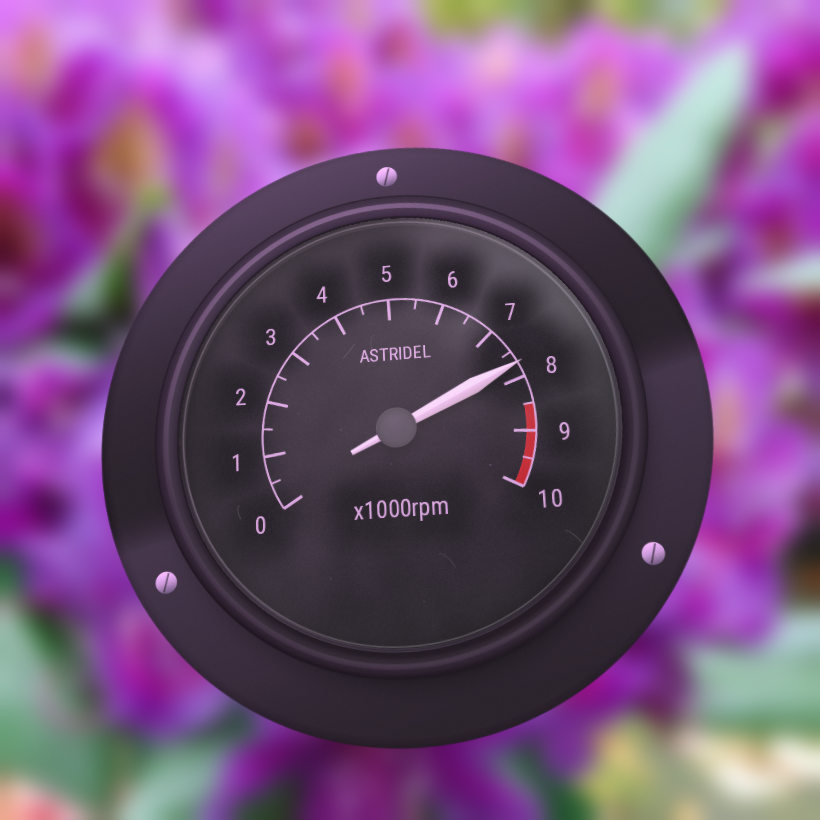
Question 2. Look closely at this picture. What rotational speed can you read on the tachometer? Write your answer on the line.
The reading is 7750 rpm
